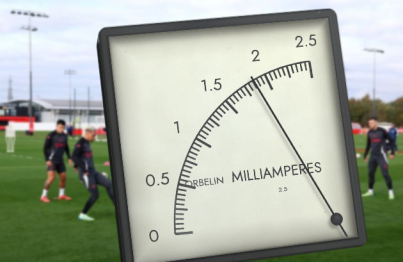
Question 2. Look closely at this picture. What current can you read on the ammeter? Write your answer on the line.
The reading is 1.85 mA
